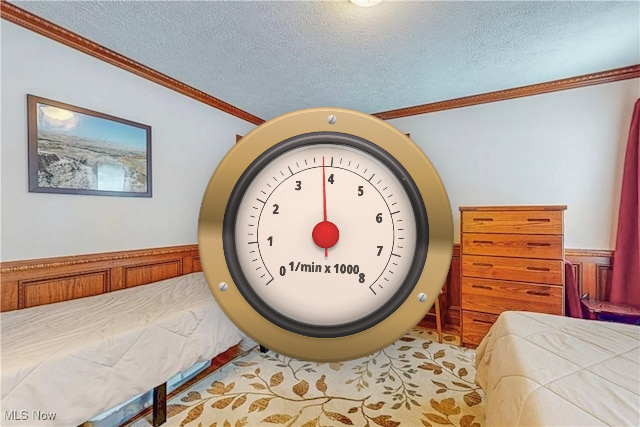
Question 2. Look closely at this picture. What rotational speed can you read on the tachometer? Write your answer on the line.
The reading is 3800 rpm
